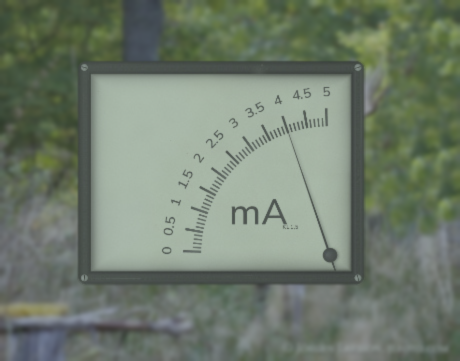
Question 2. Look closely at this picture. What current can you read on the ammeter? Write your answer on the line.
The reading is 4 mA
